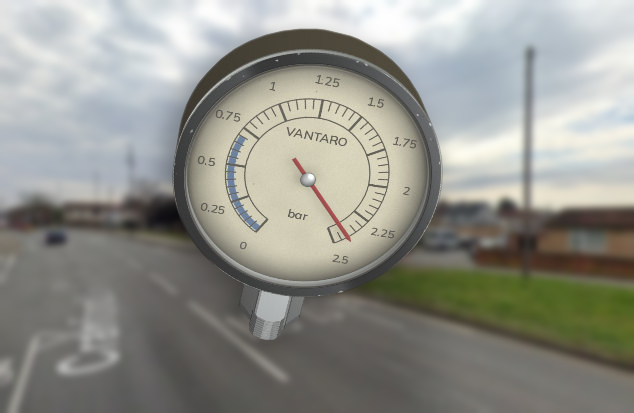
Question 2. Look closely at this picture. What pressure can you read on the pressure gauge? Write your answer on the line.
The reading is 2.4 bar
